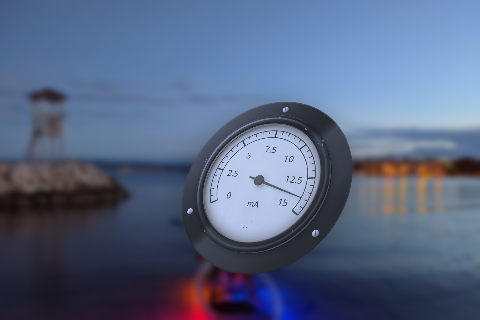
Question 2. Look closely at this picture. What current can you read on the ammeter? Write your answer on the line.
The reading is 14 mA
